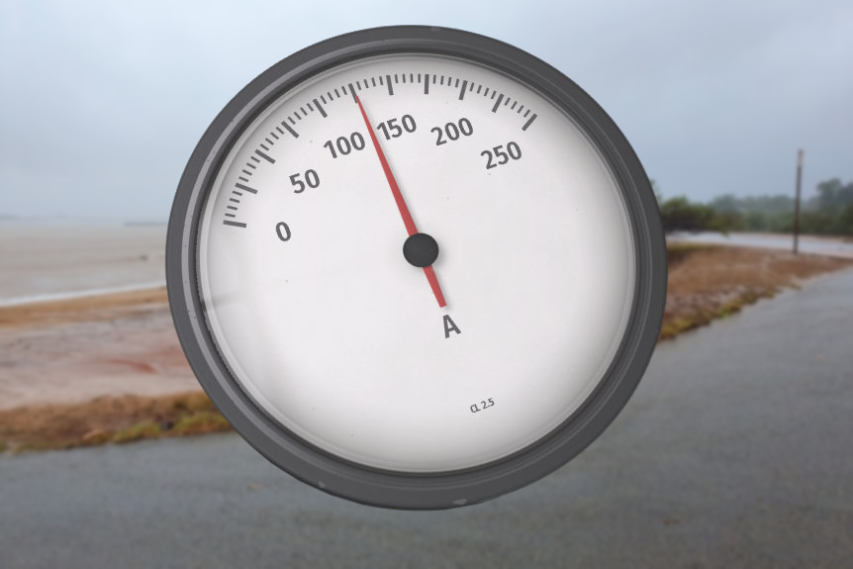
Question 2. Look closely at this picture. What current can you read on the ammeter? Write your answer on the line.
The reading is 125 A
